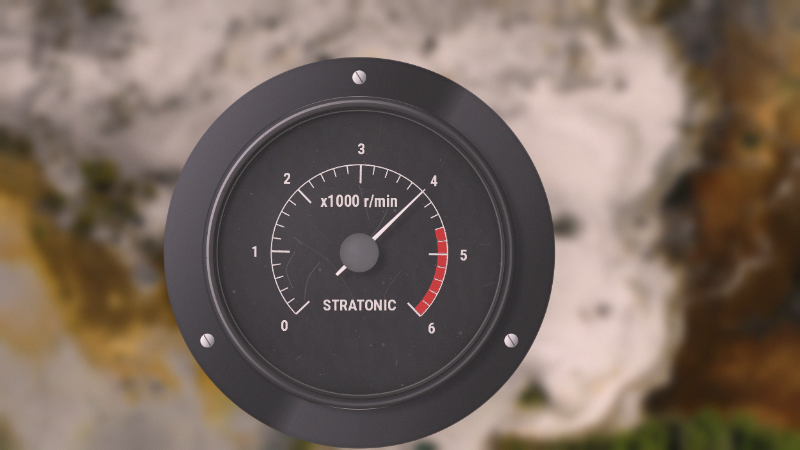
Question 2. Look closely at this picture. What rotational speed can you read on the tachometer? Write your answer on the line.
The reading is 4000 rpm
